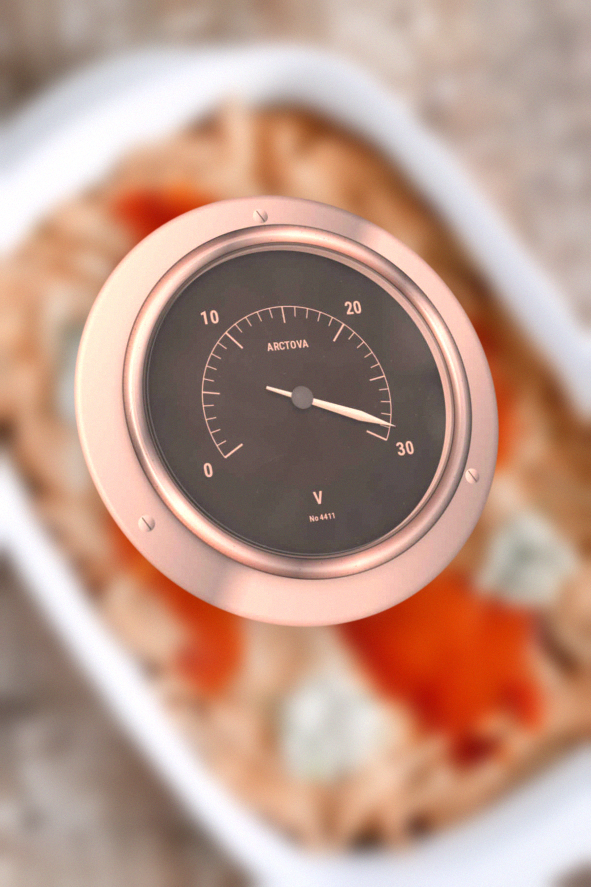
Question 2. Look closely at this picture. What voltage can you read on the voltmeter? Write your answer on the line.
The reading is 29 V
